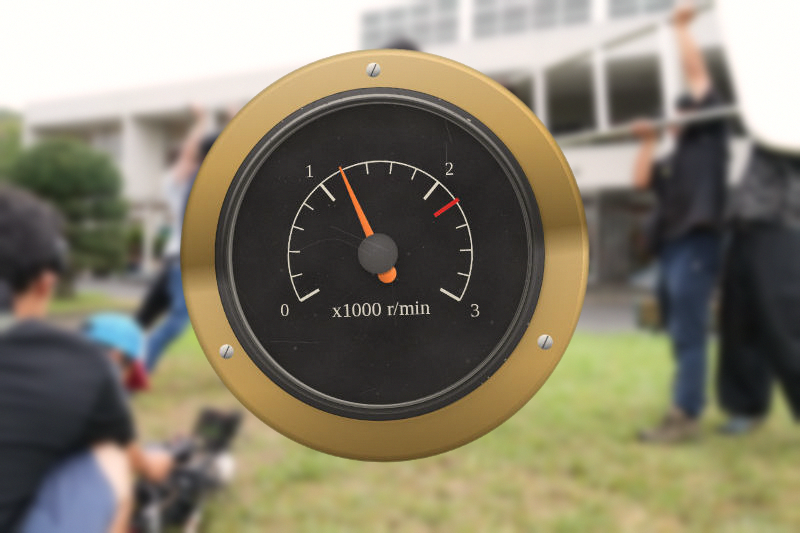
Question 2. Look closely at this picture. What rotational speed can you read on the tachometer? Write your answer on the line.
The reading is 1200 rpm
